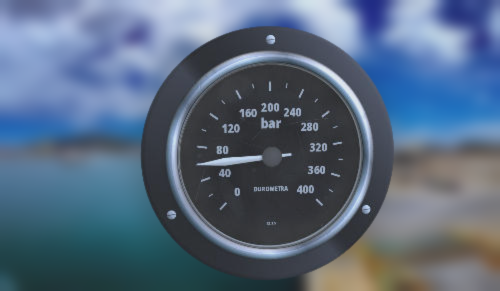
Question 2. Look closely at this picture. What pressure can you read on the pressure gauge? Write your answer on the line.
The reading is 60 bar
